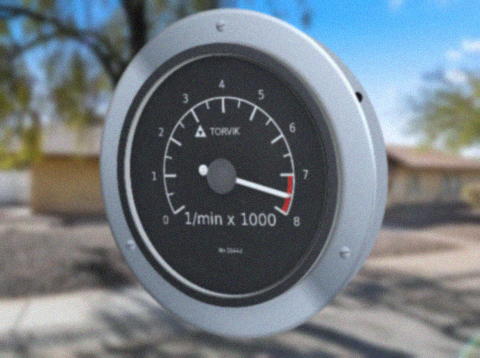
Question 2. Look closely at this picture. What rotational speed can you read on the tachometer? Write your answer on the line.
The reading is 7500 rpm
